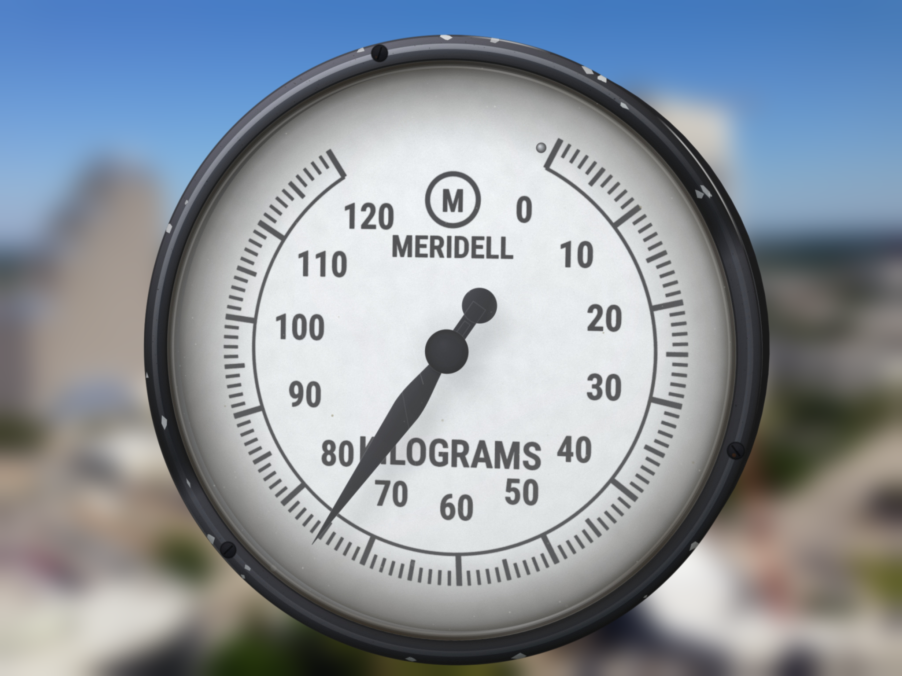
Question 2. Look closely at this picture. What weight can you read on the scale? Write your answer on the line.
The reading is 75 kg
